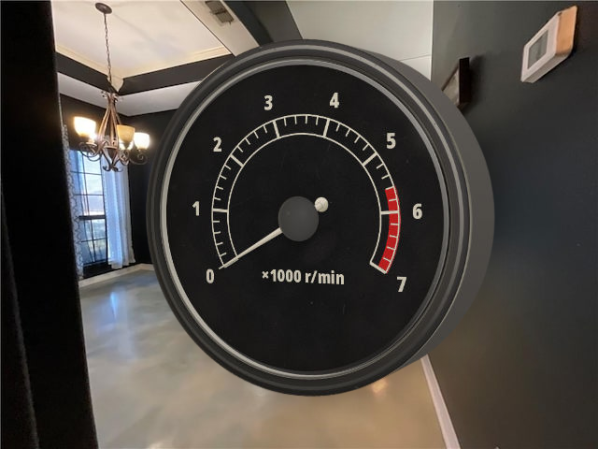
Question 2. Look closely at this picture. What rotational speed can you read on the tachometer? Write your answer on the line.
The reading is 0 rpm
